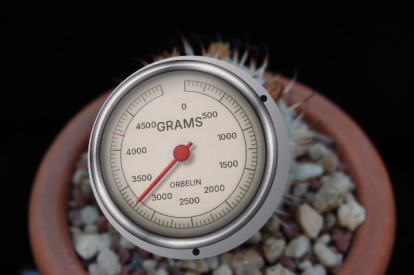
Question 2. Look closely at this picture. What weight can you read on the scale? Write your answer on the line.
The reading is 3250 g
